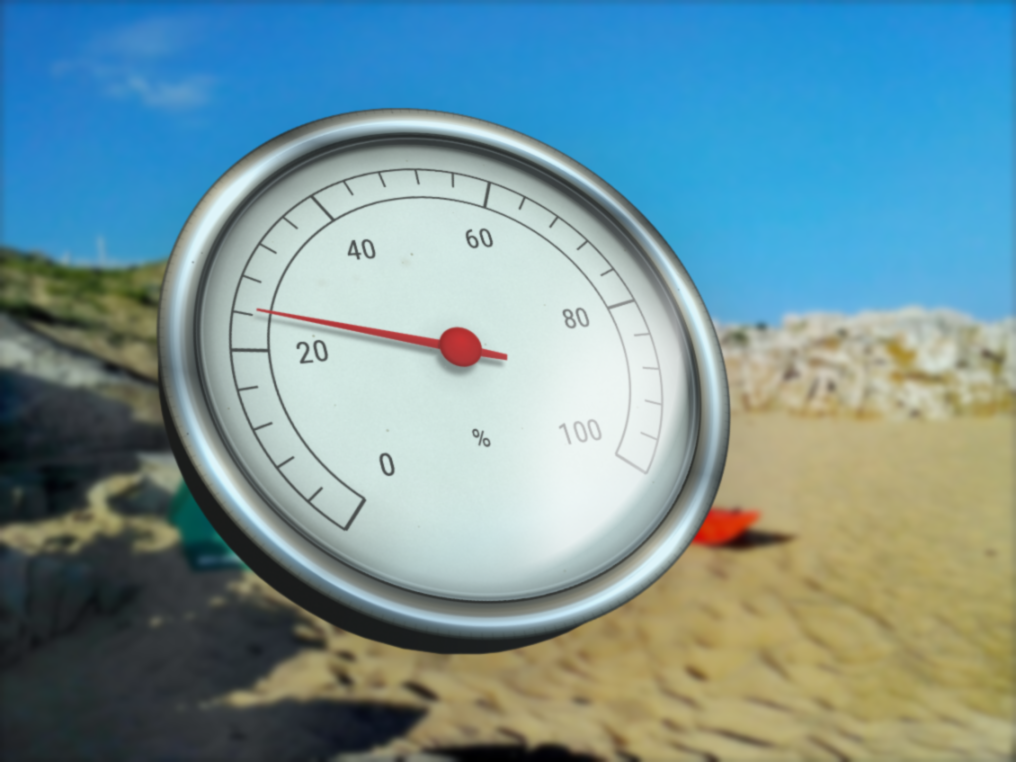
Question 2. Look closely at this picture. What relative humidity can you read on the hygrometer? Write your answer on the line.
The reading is 24 %
